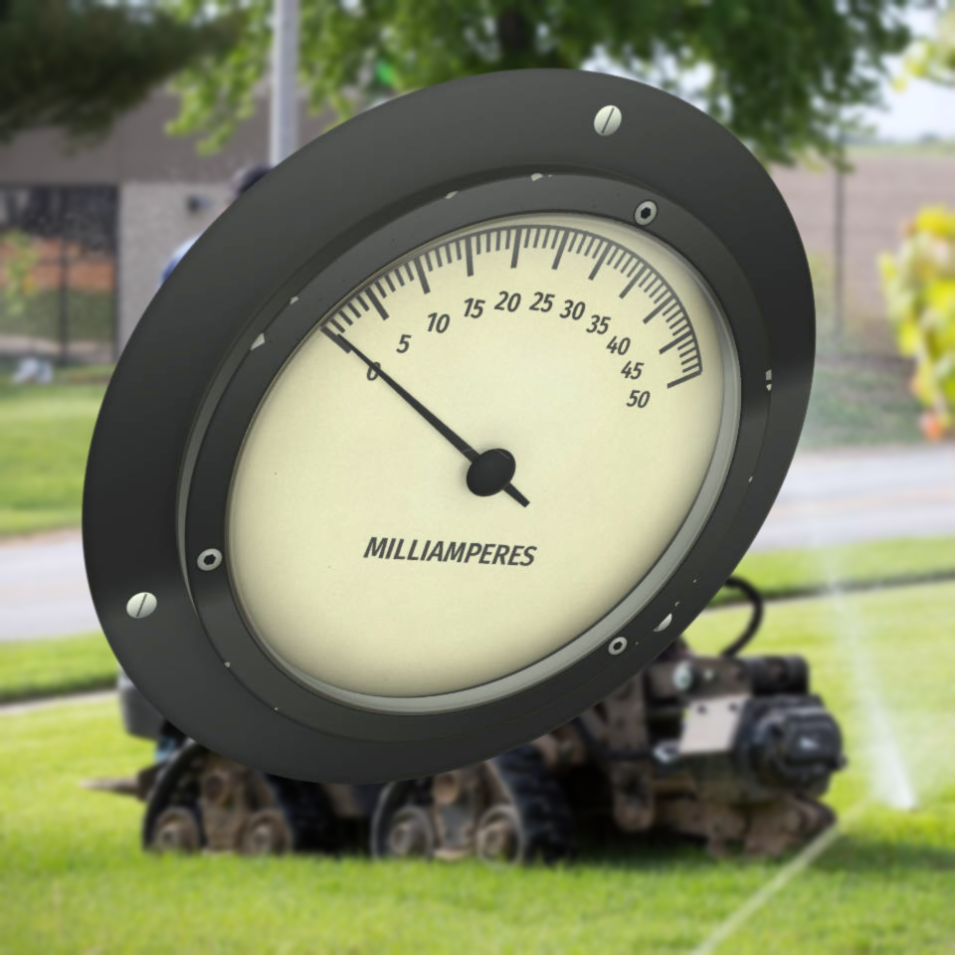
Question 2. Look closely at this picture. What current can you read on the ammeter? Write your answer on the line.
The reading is 0.5 mA
